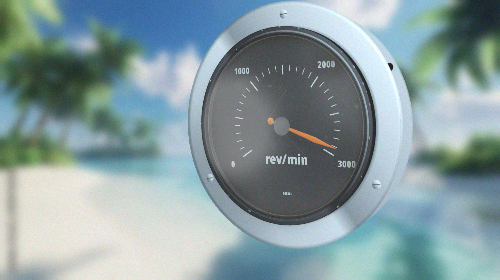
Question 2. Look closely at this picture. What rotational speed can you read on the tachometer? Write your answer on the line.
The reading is 2900 rpm
